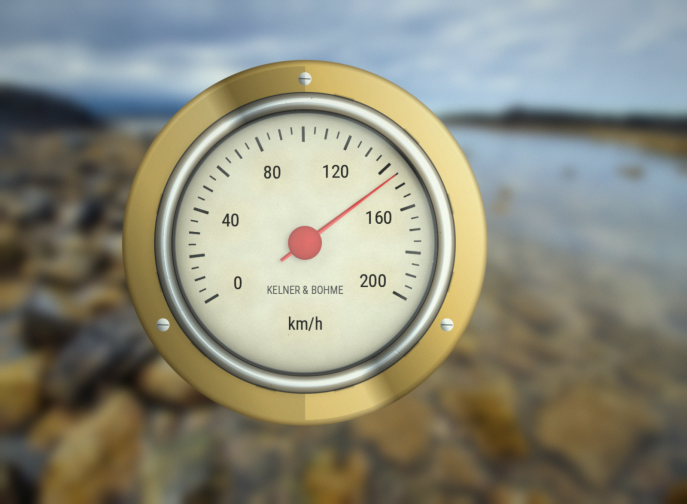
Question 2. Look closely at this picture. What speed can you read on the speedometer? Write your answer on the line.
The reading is 145 km/h
